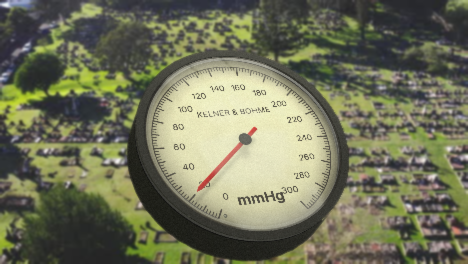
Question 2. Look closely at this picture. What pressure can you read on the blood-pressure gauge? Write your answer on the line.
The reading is 20 mmHg
